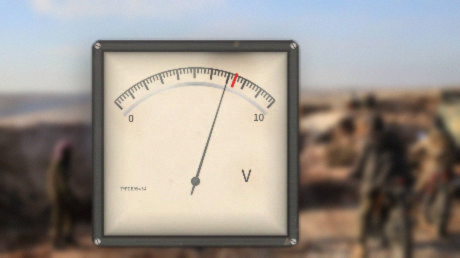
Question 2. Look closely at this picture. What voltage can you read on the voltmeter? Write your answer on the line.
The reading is 7 V
